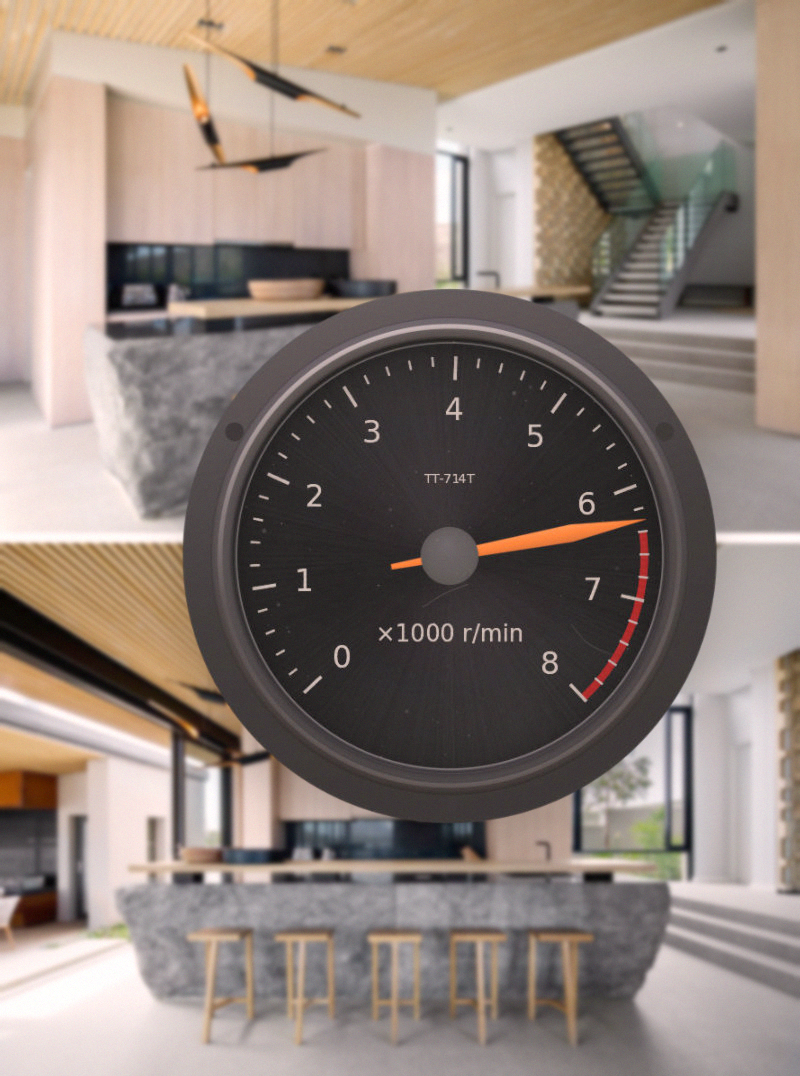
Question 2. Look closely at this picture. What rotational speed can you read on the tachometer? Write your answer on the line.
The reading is 6300 rpm
